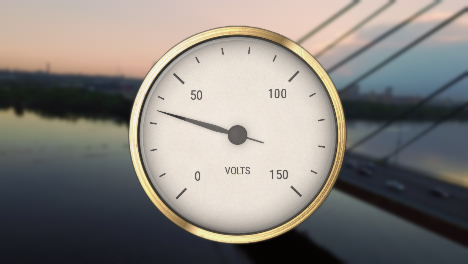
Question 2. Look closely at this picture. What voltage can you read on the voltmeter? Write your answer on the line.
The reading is 35 V
